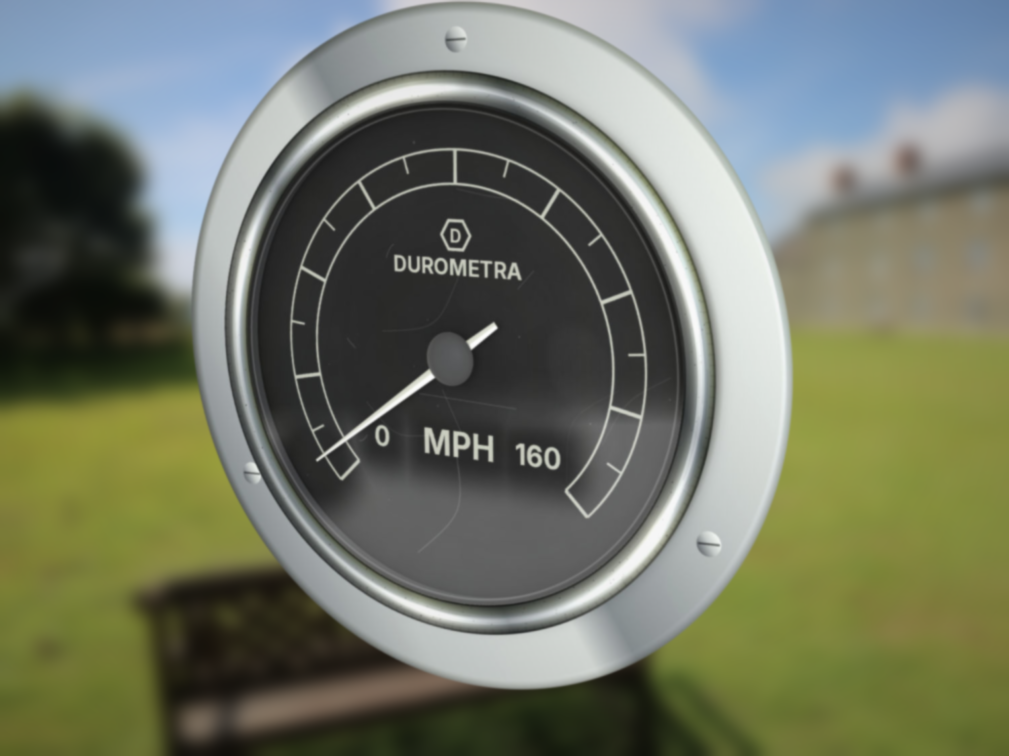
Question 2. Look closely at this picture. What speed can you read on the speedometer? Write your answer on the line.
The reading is 5 mph
